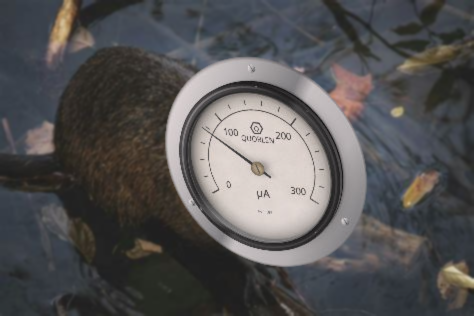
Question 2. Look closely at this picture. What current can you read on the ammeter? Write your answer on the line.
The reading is 80 µA
